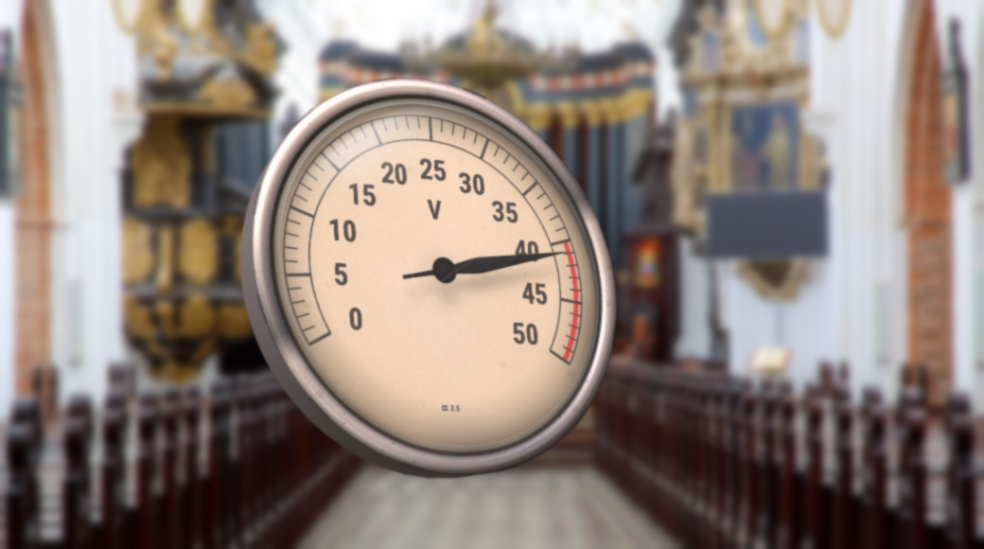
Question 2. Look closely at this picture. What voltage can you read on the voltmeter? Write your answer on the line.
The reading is 41 V
